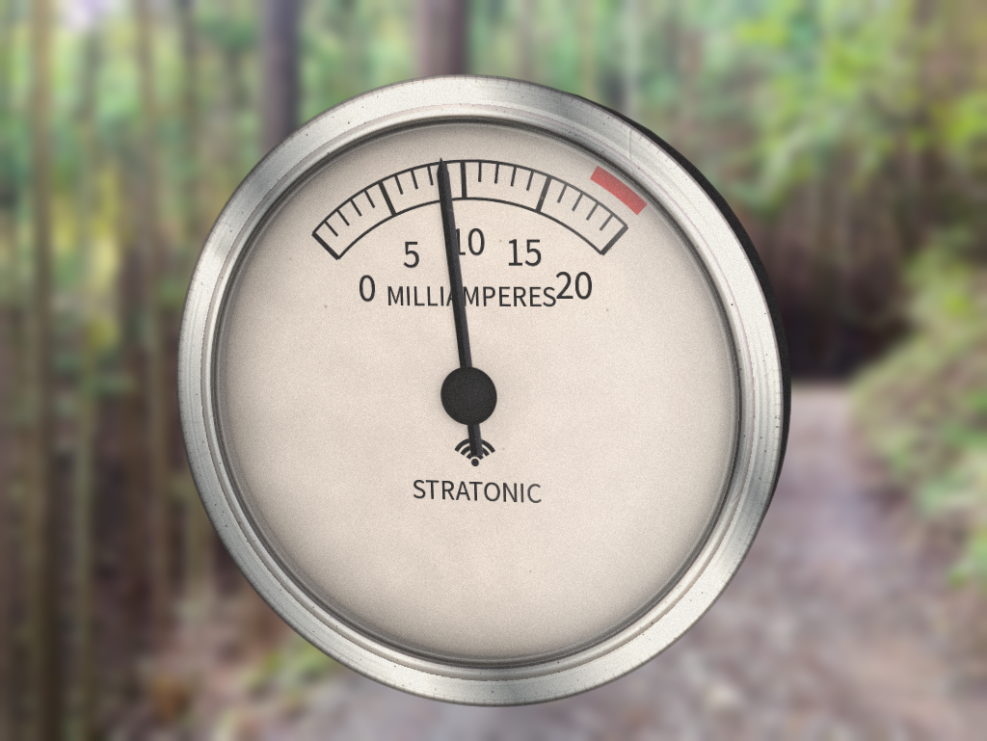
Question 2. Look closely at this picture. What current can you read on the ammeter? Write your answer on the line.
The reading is 9 mA
